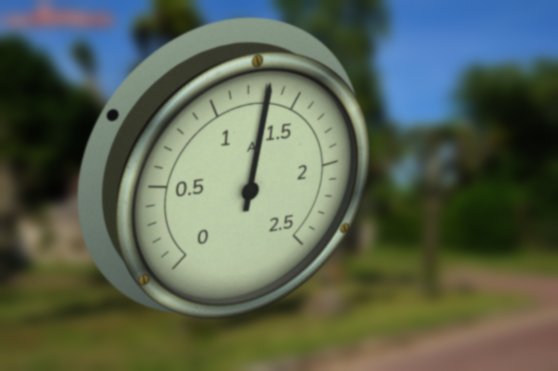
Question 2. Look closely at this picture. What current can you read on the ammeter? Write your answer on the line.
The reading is 1.3 A
